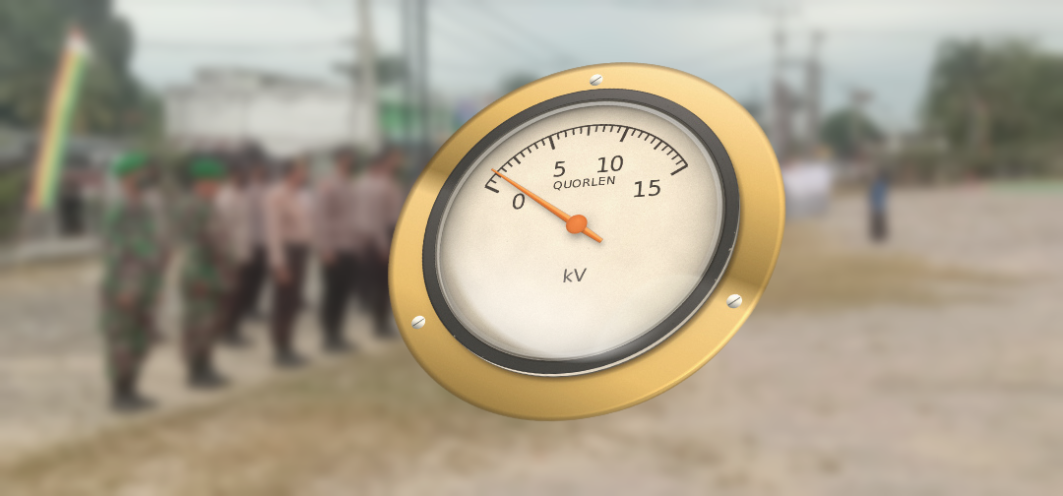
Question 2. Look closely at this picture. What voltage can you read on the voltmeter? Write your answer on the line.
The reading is 1 kV
